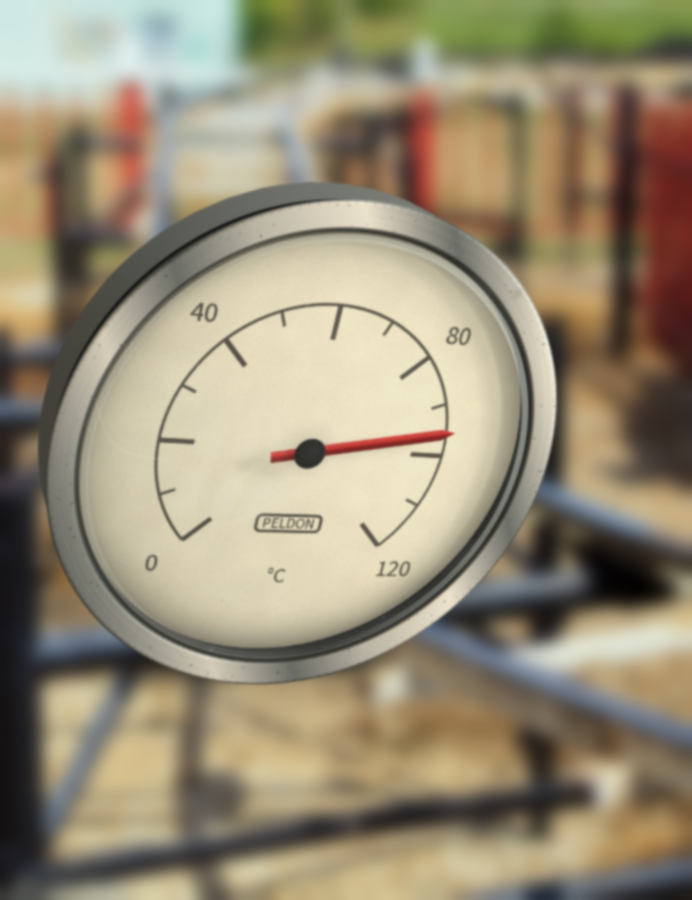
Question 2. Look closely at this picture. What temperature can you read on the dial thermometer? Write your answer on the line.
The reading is 95 °C
